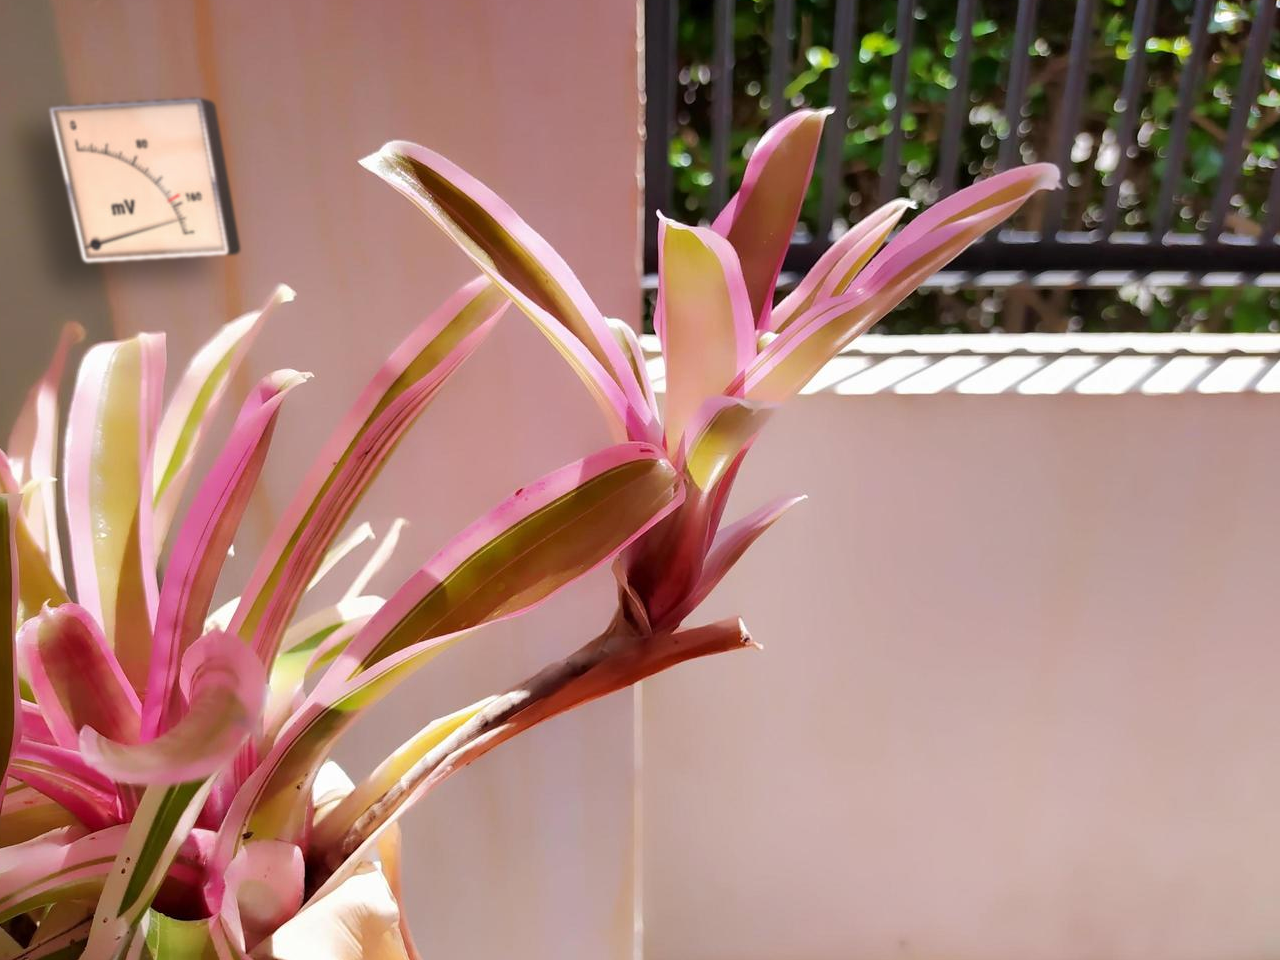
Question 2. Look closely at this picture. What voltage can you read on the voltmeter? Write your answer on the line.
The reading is 180 mV
